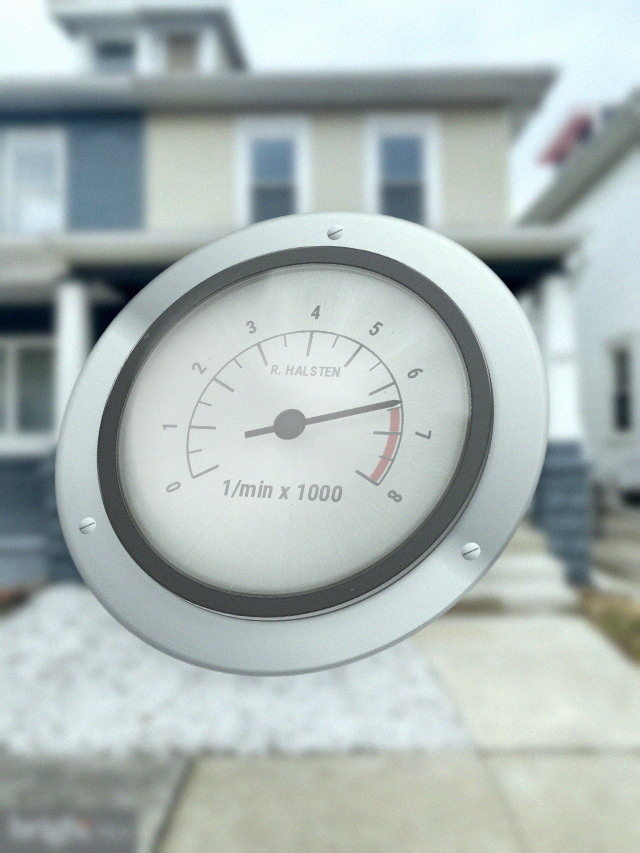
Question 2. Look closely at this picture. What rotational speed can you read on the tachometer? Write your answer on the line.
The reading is 6500 rpm
